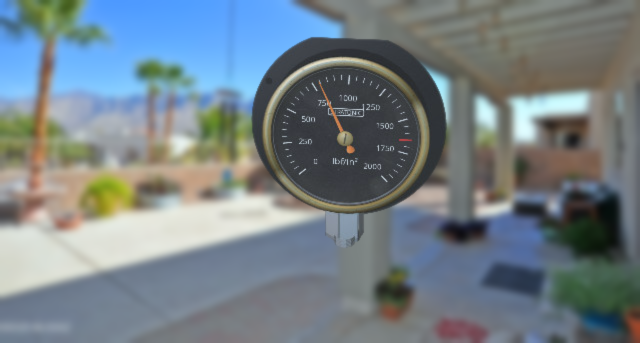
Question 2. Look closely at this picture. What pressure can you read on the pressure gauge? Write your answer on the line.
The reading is 800 psi
